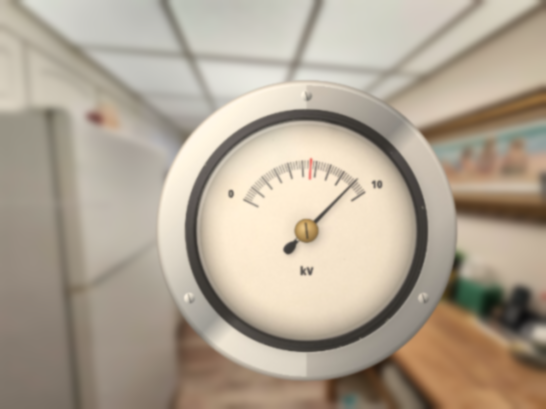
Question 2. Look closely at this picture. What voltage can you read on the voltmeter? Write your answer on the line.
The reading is 9 kV
